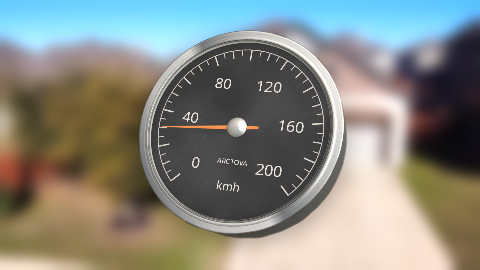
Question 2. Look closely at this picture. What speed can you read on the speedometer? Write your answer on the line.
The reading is 30 km/h
